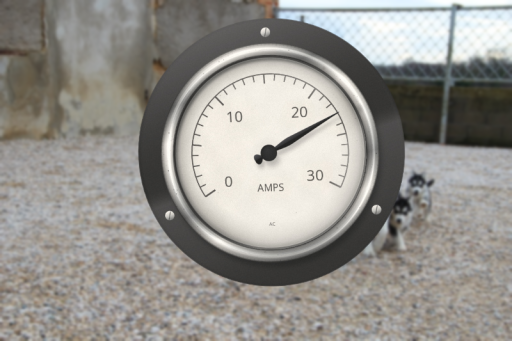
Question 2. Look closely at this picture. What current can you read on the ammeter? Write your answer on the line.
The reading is 23 A
